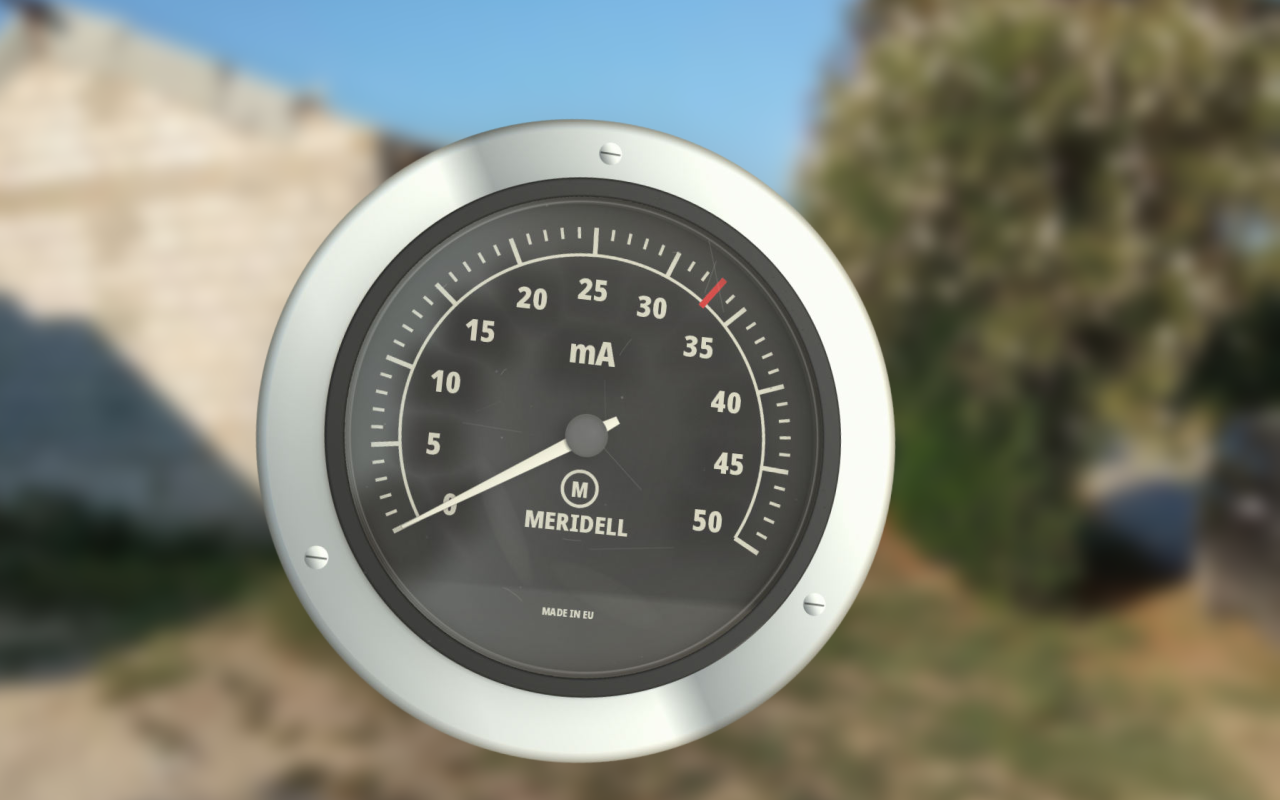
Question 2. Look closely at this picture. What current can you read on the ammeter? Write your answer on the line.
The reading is 0 mA
